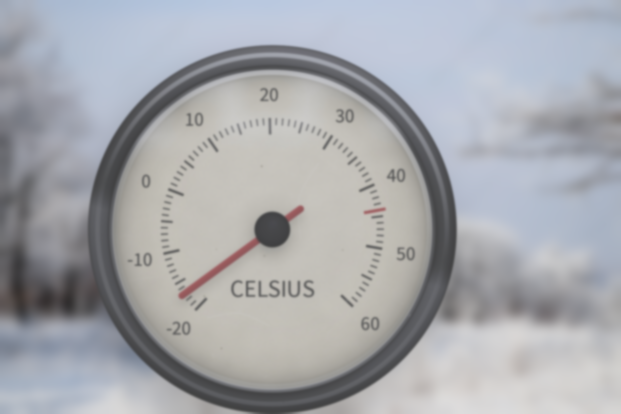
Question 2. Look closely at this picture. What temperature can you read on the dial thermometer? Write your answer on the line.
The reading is -17 °C
